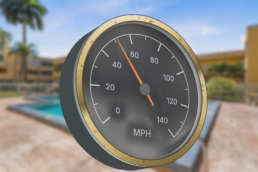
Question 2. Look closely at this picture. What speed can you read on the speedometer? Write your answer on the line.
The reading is 50 mph
